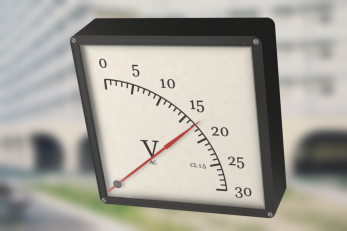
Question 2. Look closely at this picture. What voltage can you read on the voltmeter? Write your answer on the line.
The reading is 17 V
